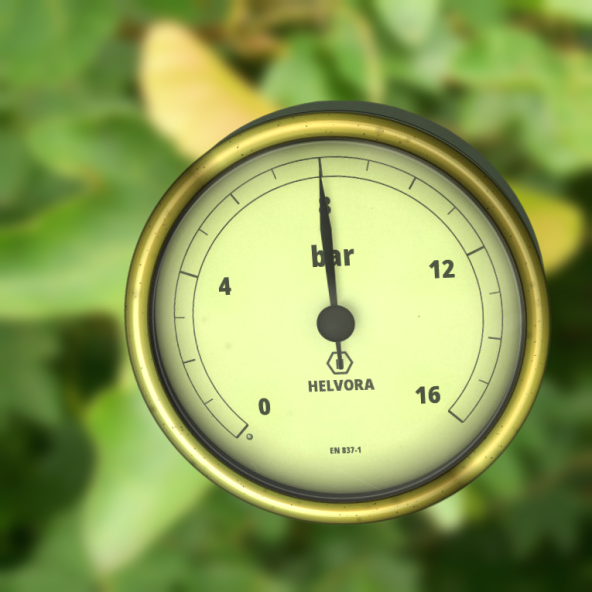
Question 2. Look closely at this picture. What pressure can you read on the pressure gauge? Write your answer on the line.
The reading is 8 bar
